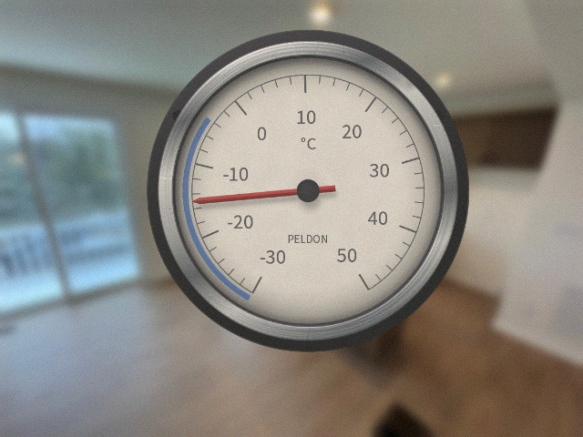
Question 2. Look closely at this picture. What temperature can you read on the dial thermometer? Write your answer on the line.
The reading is -15 °C
